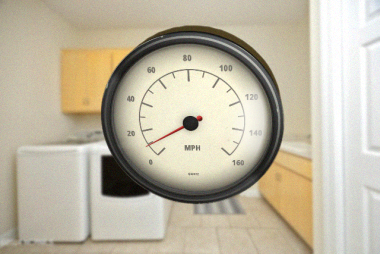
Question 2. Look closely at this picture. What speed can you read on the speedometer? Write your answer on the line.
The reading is 10 mph
